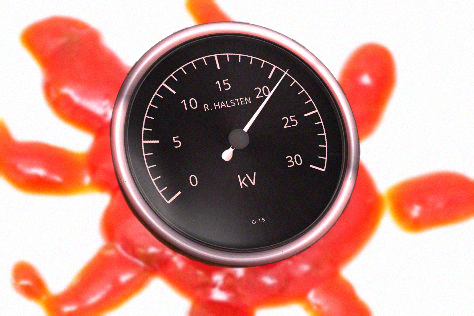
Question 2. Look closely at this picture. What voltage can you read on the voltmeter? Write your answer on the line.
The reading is 21 kV
